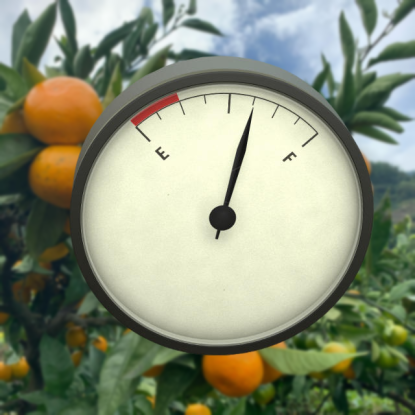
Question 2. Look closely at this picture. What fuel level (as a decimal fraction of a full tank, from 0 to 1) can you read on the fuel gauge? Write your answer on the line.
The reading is 0.625
